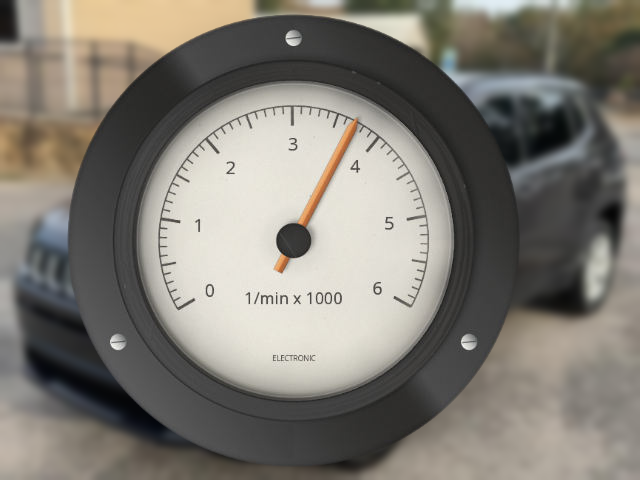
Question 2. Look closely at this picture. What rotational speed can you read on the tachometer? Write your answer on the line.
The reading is 3700 rpm
